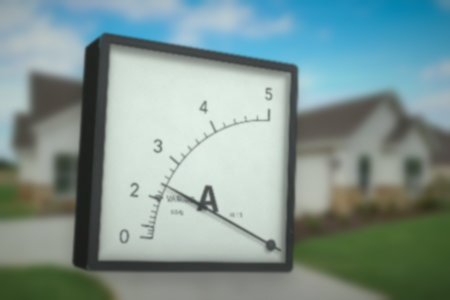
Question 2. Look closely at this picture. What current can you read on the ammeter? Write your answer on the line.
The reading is 2.4 A
